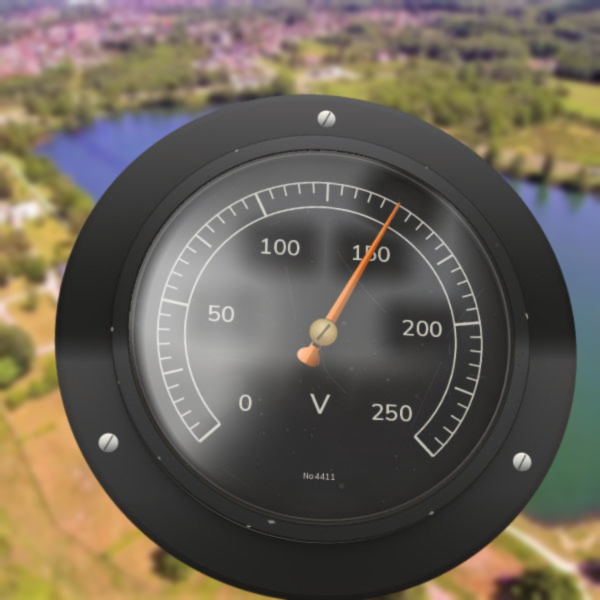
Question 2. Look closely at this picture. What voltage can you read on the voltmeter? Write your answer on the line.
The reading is 150 V
